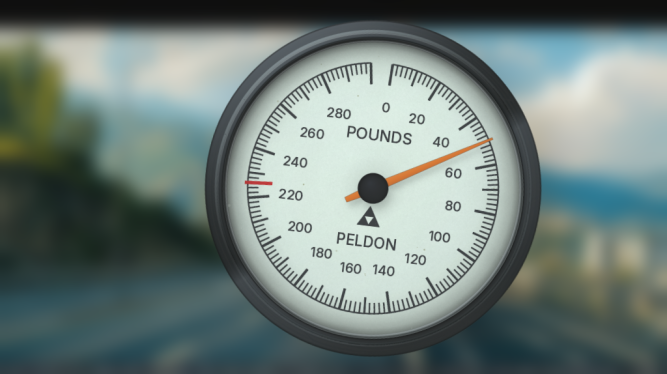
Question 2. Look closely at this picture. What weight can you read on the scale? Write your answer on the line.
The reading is 50 lb
